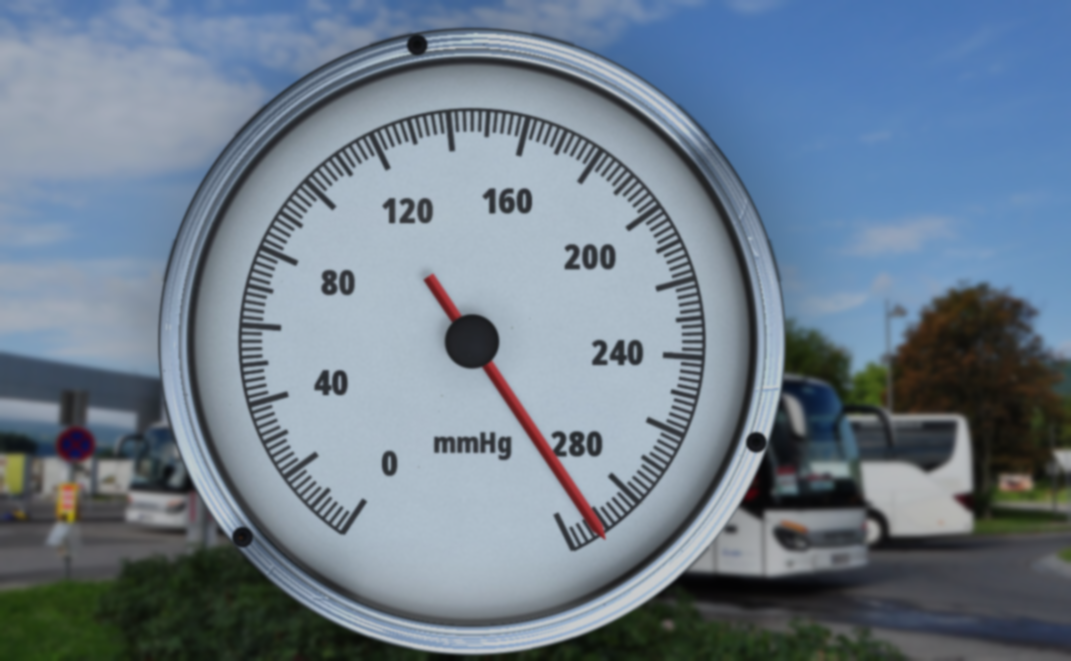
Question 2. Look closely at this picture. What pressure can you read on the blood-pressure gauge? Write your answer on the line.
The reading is 292 mmHg
